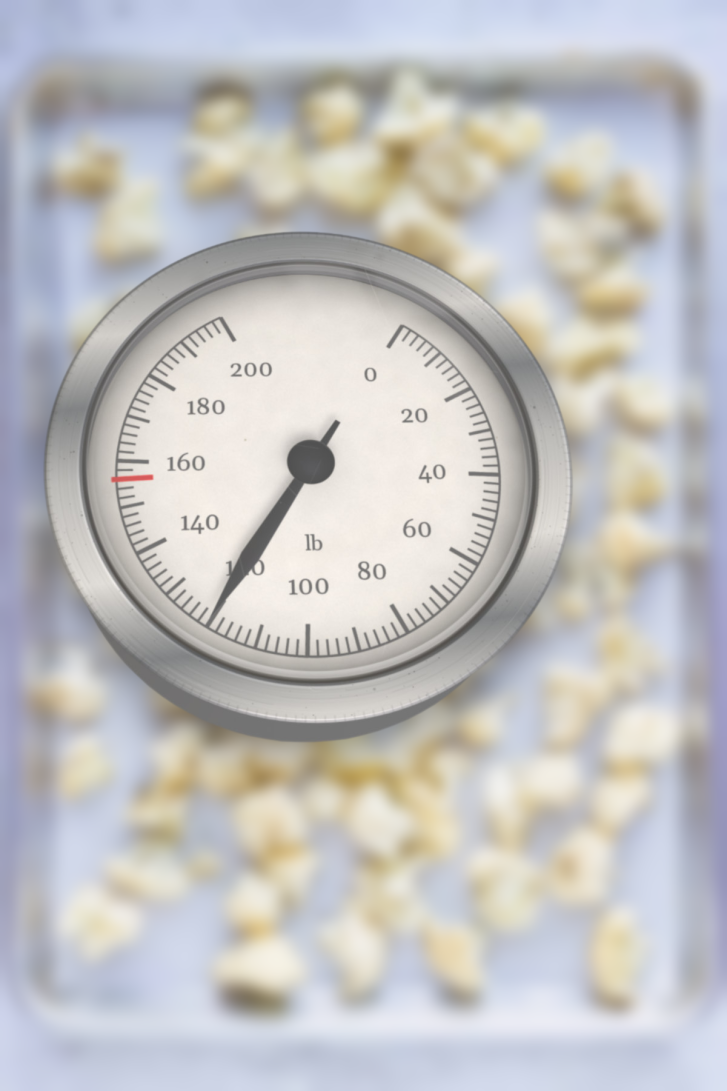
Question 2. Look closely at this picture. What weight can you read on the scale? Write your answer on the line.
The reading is 120 lb
